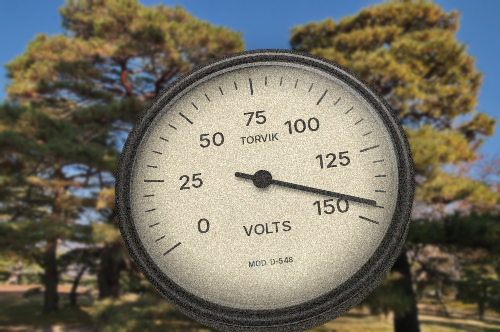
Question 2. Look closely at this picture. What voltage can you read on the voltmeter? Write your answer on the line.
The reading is 145 V
